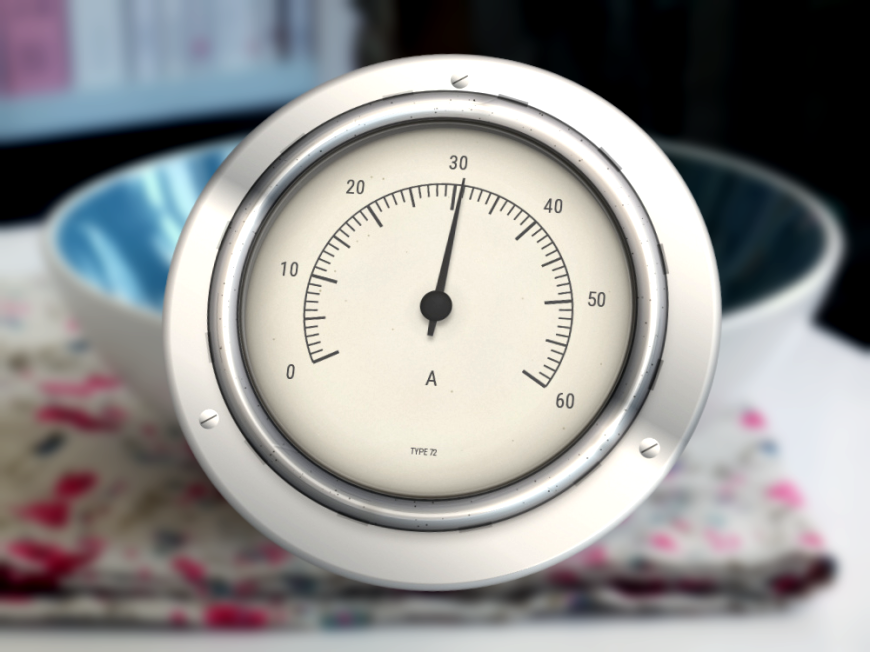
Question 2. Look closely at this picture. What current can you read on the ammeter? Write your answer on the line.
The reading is 31 A
